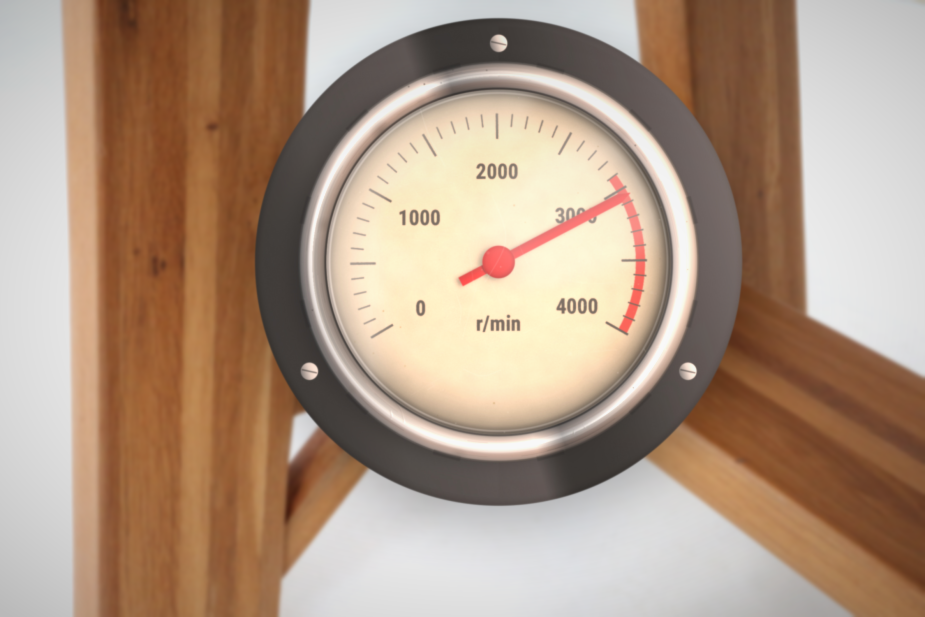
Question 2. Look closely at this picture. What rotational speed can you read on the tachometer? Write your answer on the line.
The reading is 3050 rpm
